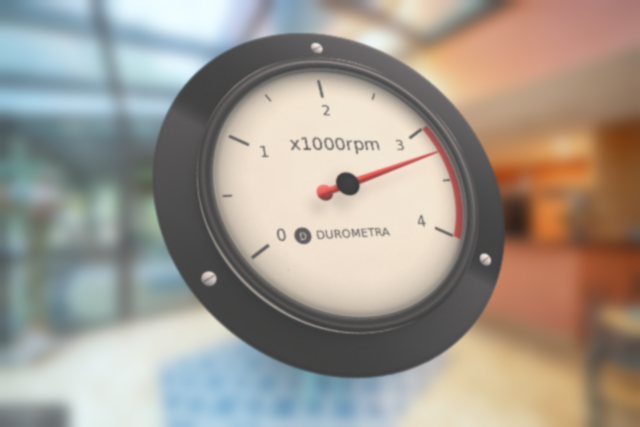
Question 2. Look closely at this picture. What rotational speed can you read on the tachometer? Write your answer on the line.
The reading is 3250 rpm
